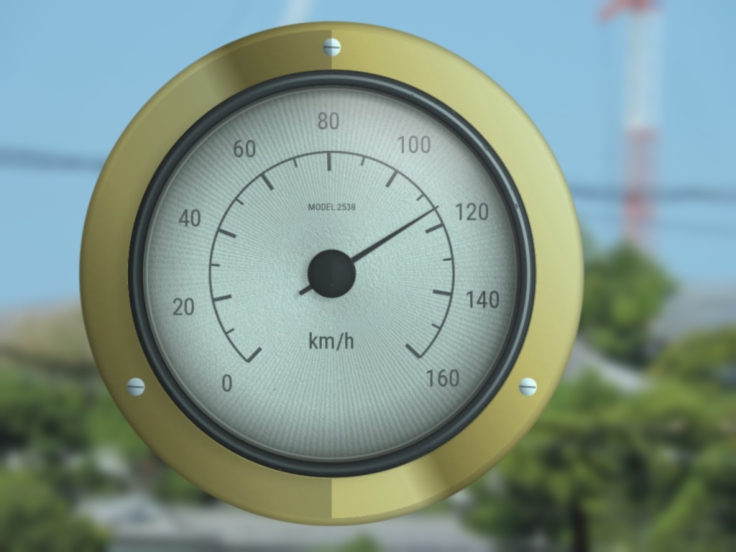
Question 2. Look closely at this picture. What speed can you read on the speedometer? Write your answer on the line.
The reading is 115 km/h
